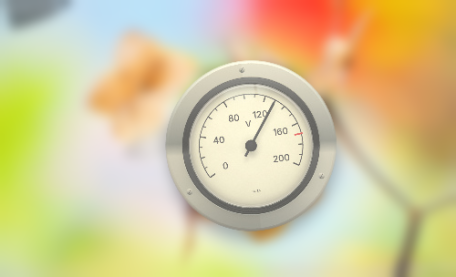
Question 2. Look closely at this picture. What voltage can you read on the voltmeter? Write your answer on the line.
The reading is 130 V
